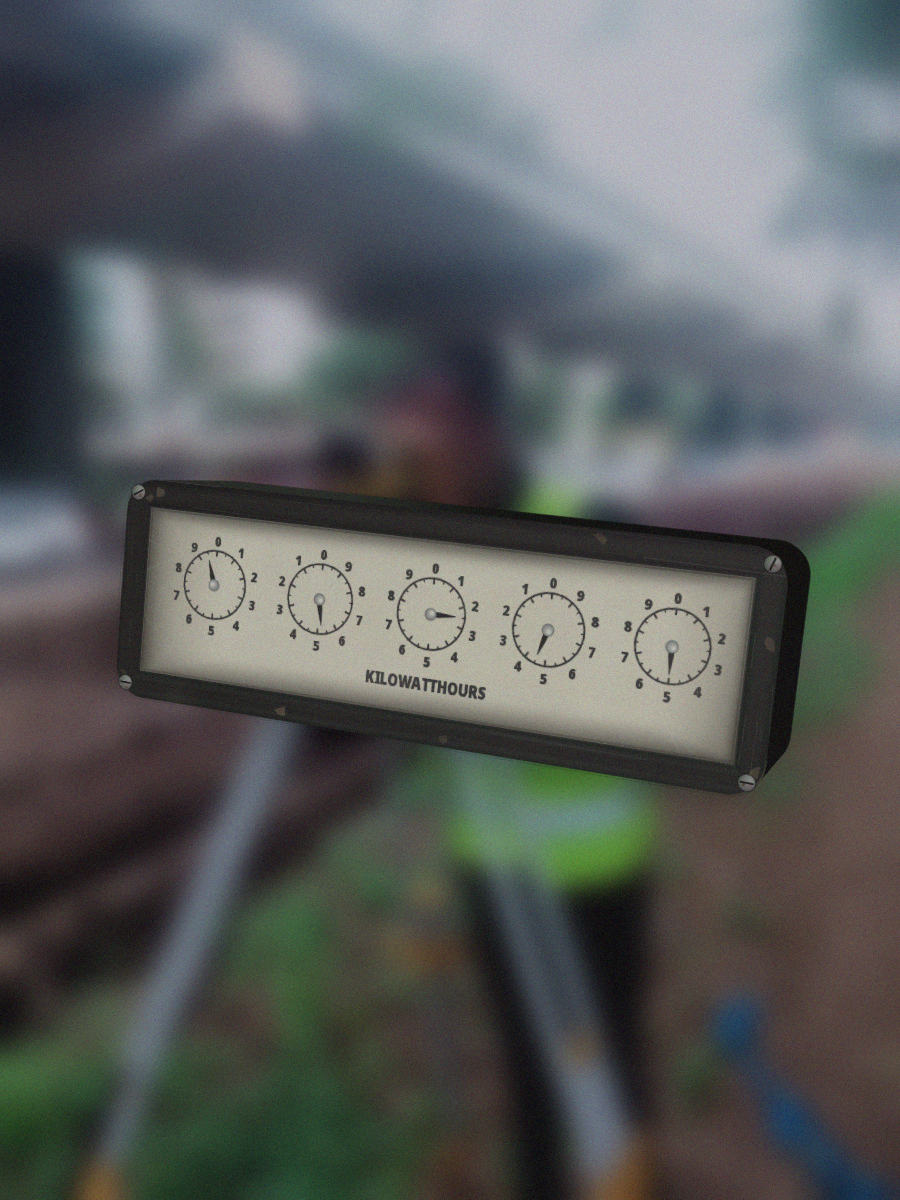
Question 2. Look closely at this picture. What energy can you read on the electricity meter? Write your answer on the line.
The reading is 95245 kWh
